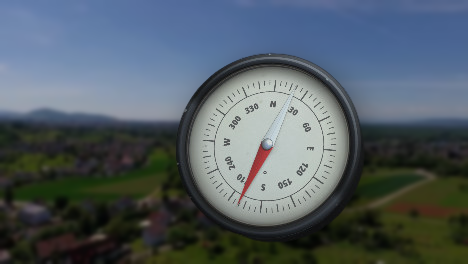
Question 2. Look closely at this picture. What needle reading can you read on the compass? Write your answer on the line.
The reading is 200 °
